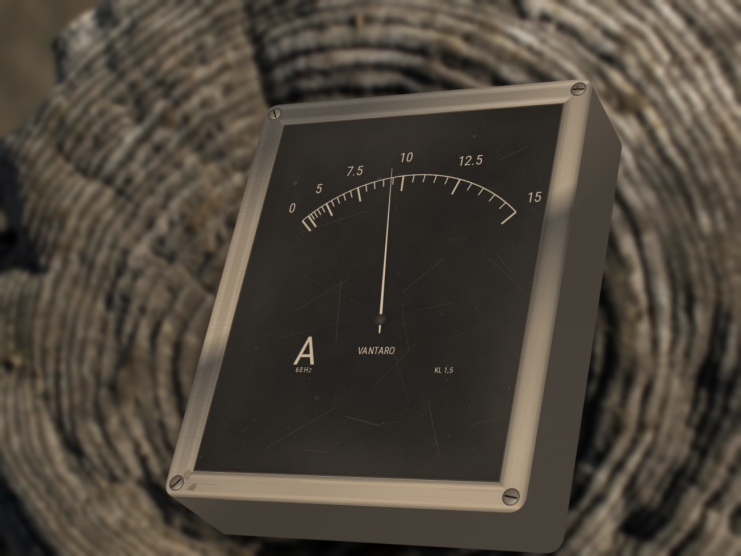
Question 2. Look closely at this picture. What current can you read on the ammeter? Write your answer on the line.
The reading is 9.5 A
